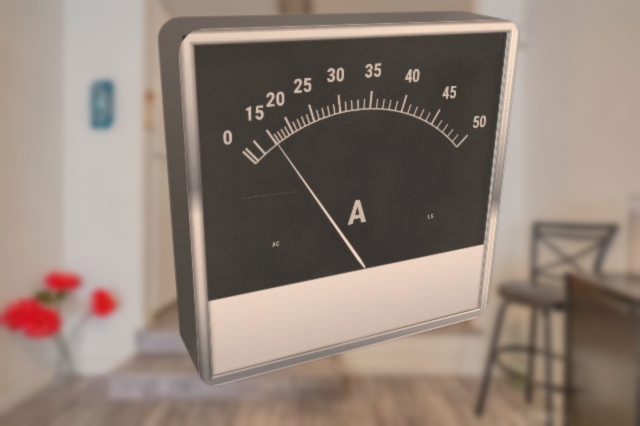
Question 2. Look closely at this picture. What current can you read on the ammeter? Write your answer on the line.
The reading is 15 A
